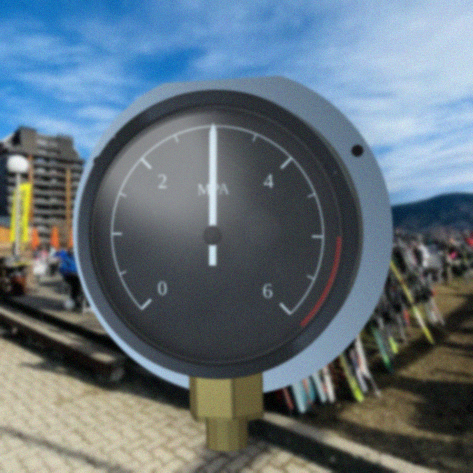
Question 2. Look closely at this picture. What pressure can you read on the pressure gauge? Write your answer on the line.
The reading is 3 MPa
